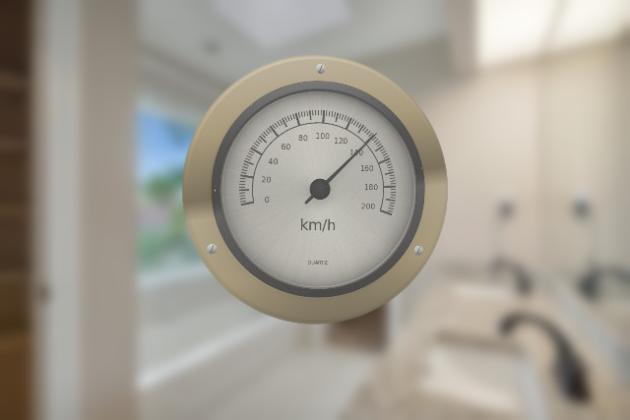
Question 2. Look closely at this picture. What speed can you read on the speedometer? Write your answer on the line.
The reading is 140 km/h
